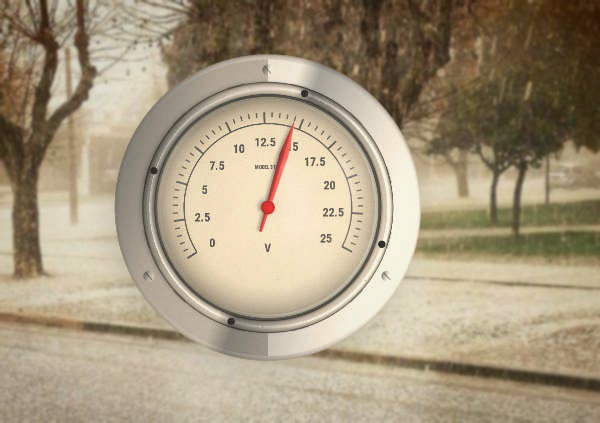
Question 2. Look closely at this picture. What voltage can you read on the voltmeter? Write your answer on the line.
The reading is 14.5 V
